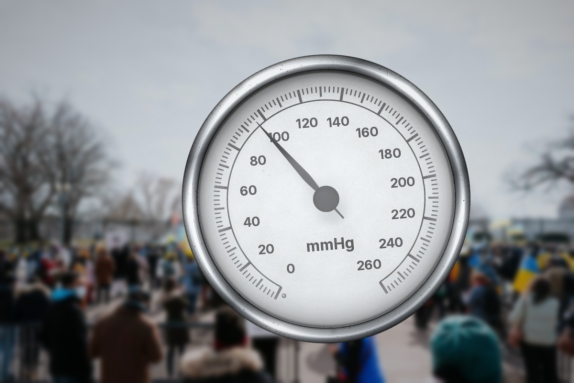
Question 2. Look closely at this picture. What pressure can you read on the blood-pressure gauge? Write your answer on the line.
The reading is 96 mmHg
